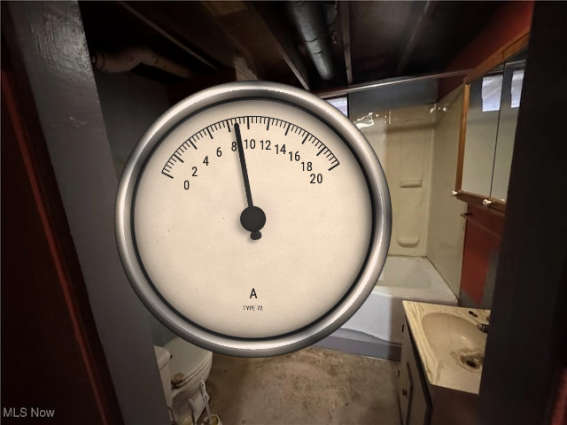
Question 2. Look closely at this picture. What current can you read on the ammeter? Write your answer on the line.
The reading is 8.8 A
